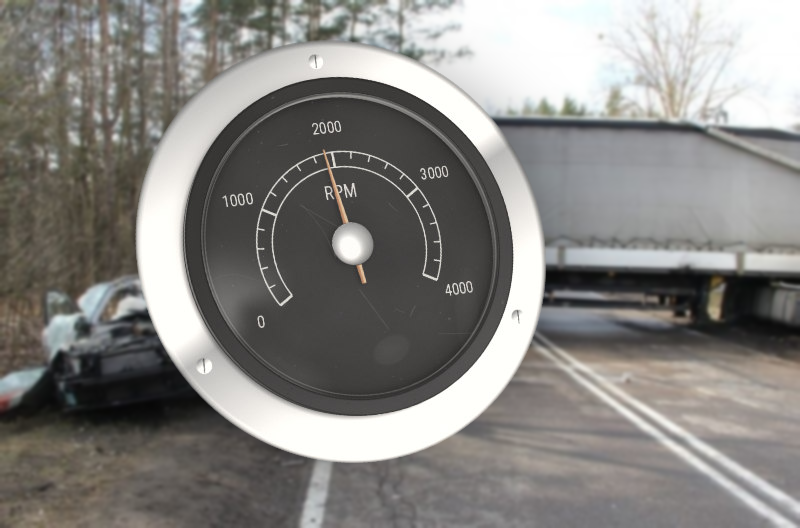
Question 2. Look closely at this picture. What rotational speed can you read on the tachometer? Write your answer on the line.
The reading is 1900 rpm
